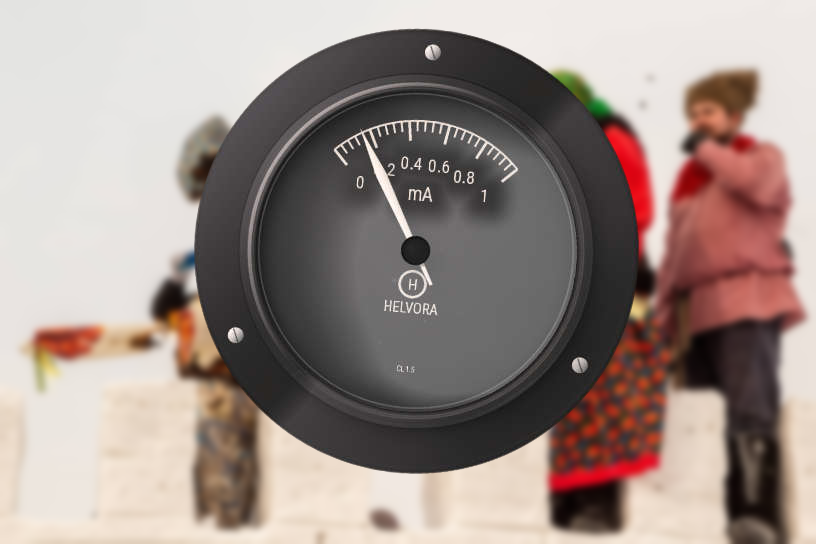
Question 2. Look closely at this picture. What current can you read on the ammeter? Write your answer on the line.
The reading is 0.16 mA
